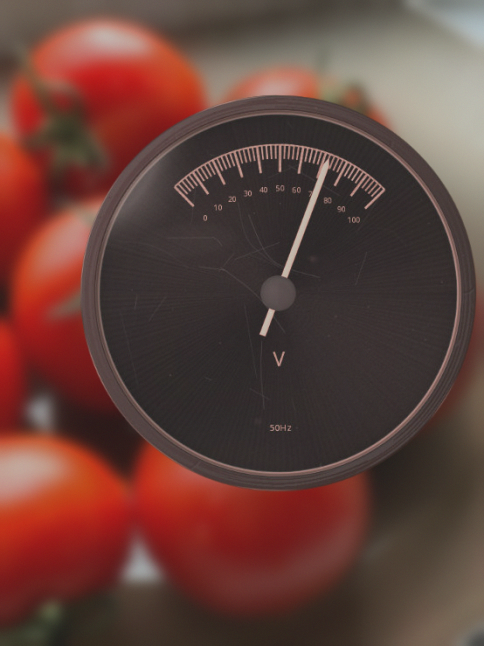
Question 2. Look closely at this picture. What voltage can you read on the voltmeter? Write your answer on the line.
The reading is 72 V
